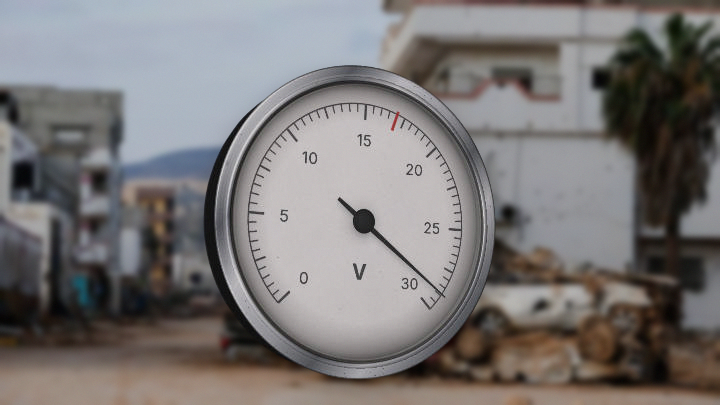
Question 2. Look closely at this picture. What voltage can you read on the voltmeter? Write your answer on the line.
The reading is 29 V
